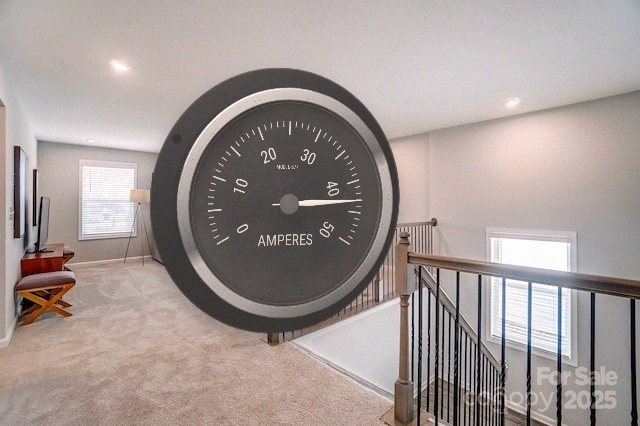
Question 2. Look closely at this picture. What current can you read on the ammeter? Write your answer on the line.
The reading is 43 A
